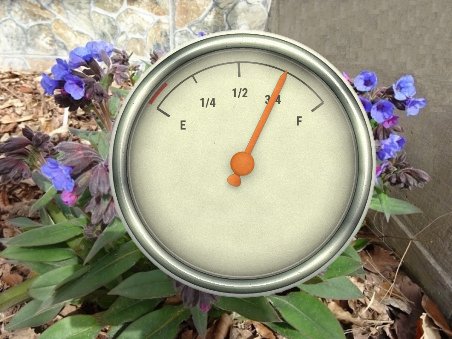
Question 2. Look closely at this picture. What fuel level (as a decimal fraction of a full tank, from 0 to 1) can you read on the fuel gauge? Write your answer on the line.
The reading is 0.75
